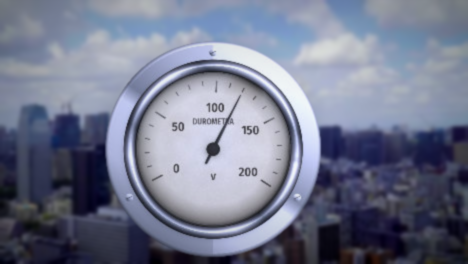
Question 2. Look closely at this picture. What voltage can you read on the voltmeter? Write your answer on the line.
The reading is 120 V
